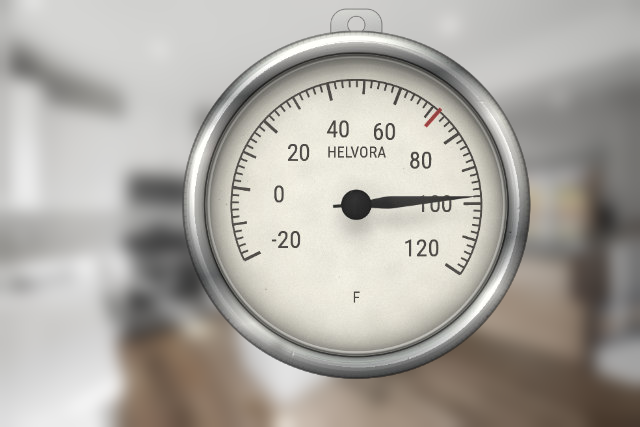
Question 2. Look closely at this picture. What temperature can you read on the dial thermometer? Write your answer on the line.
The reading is 98 °F
